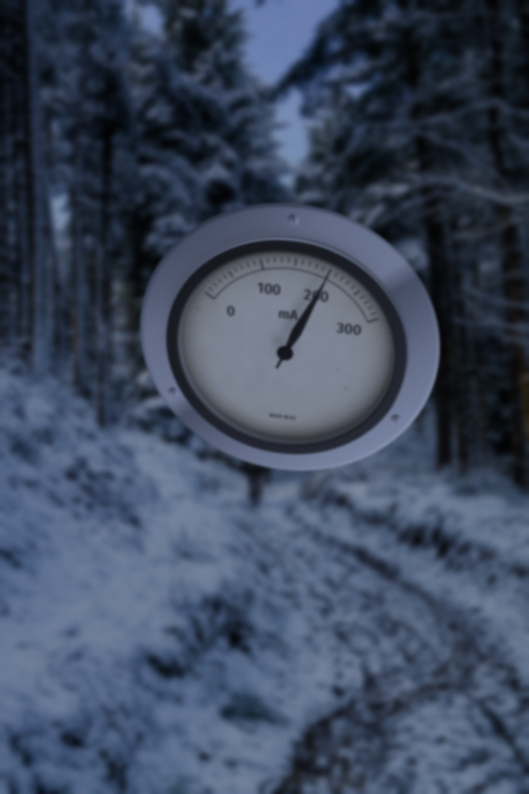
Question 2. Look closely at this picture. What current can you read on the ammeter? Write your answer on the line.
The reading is 200 mA
